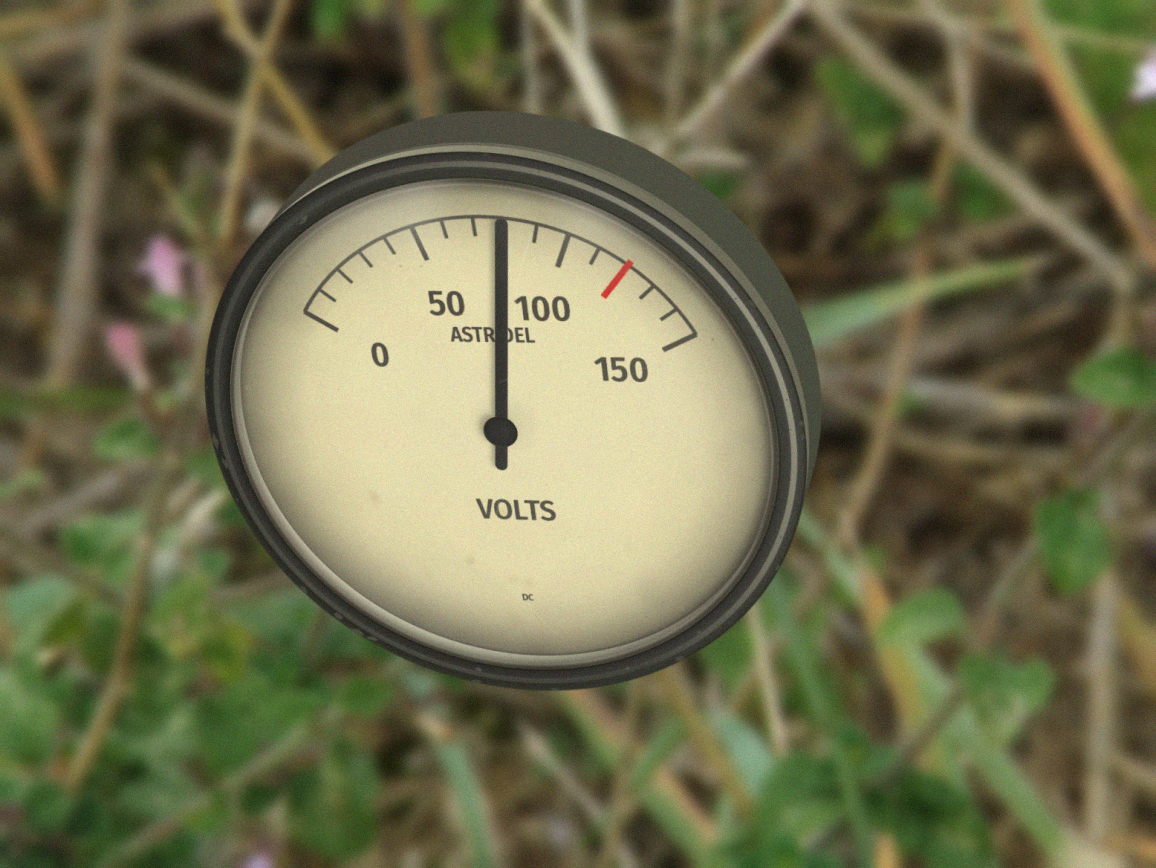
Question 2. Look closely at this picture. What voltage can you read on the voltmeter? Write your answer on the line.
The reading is 80 V
